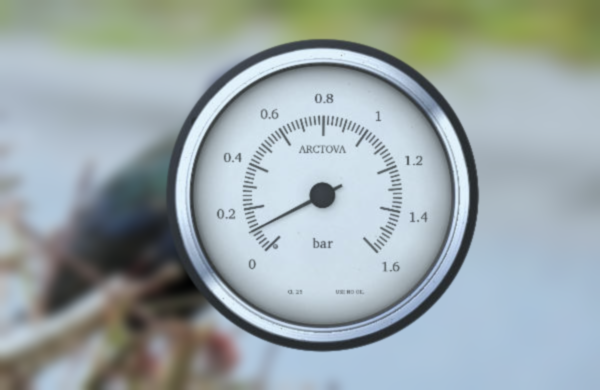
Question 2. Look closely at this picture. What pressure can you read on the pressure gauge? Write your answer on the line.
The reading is 0.1 bar
